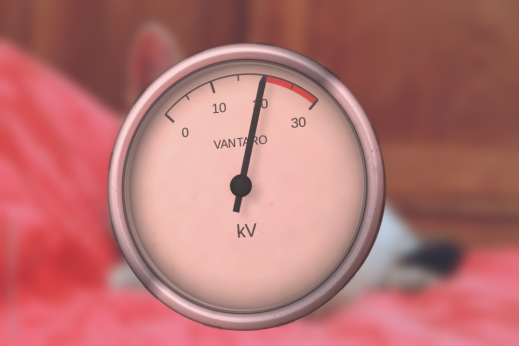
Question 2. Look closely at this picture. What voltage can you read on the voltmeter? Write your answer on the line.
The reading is 20 kV
